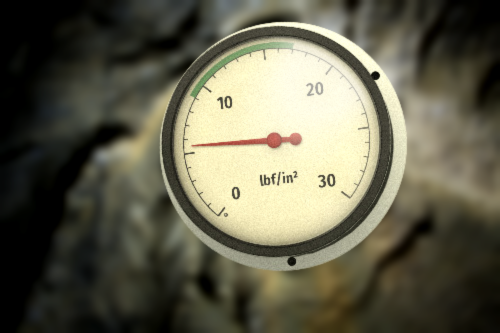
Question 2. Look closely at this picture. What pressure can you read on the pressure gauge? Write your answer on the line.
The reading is 5.5 psi
